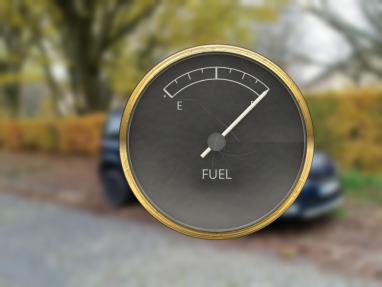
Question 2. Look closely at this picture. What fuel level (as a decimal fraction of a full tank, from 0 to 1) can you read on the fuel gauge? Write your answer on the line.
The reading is 1
